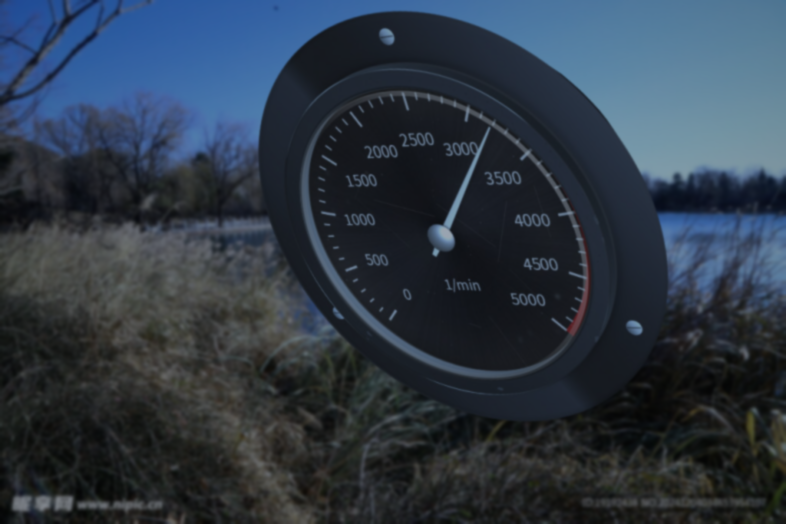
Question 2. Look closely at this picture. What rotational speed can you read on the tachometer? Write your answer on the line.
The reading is 3200 rpm
